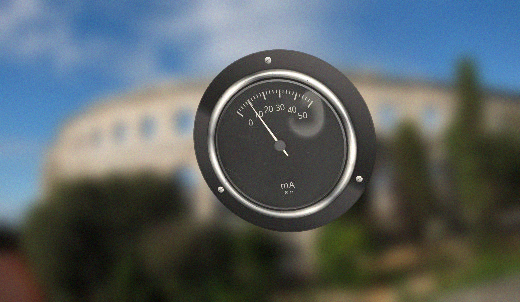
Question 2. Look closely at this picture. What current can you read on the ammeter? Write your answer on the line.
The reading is 10 mA
